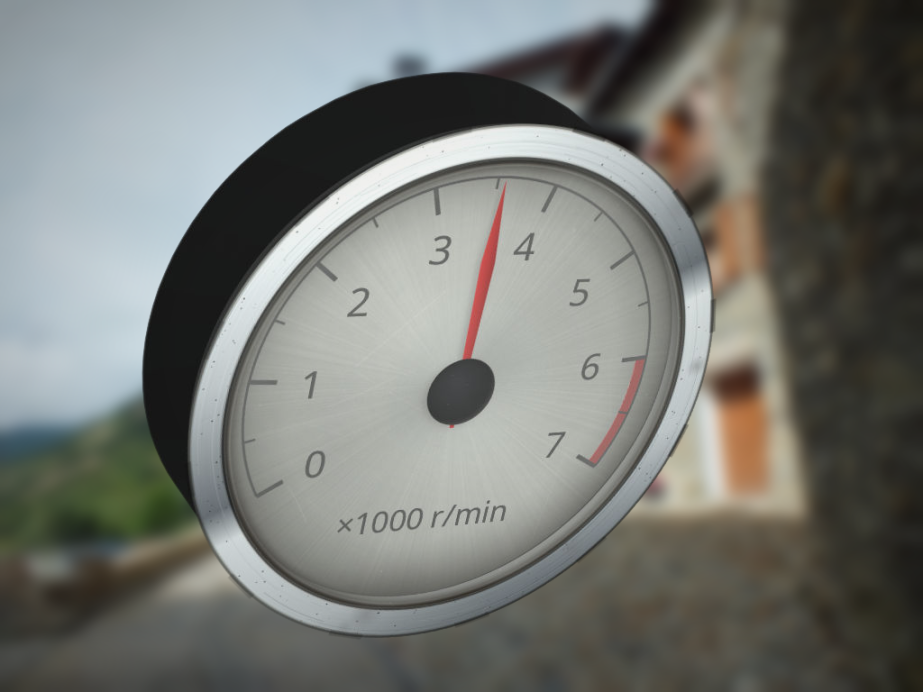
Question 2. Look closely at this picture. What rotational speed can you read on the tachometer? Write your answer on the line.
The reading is 3500 rpm
